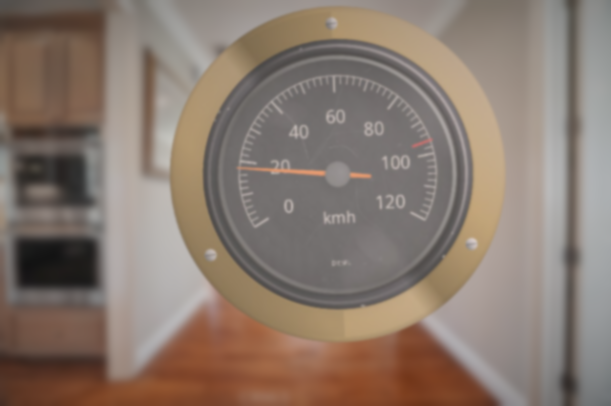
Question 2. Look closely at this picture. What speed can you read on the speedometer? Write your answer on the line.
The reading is 18 km/h
